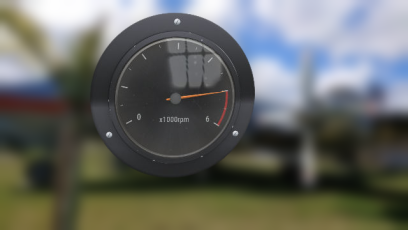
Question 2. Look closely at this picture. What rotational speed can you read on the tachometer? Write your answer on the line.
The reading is 5000 rpm
